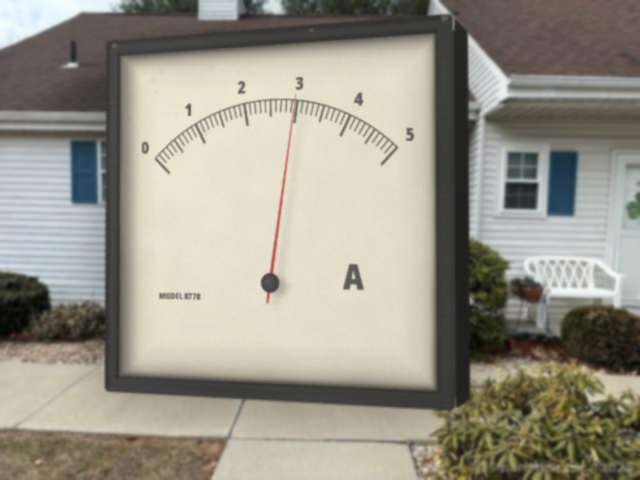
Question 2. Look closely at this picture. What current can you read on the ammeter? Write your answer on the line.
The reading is 3 A
